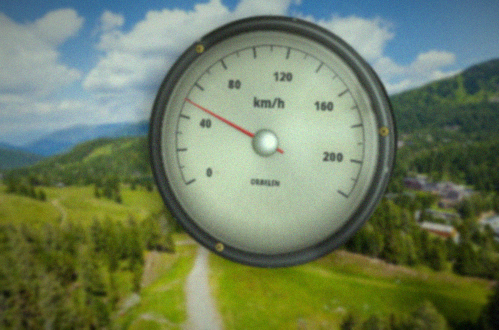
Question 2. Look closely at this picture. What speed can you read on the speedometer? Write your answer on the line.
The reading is 50 km/h
